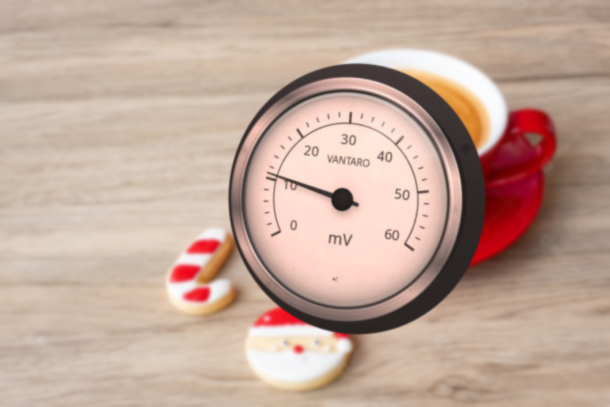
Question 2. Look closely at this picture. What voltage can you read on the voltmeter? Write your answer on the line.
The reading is 11 mV
